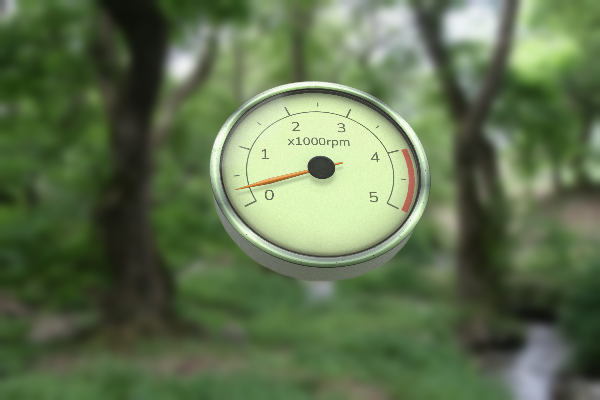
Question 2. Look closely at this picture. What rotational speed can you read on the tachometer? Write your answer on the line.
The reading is 250 rpm
